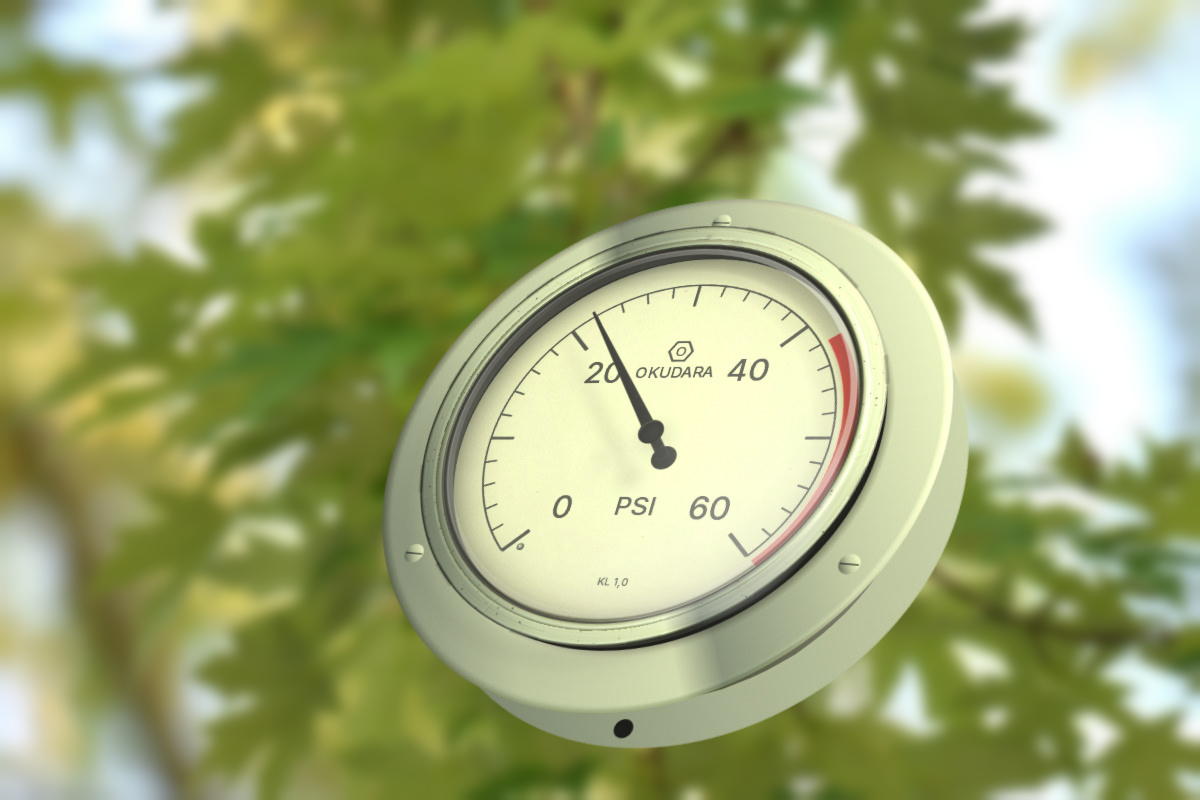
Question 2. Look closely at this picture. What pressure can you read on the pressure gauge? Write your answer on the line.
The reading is 22 psi
